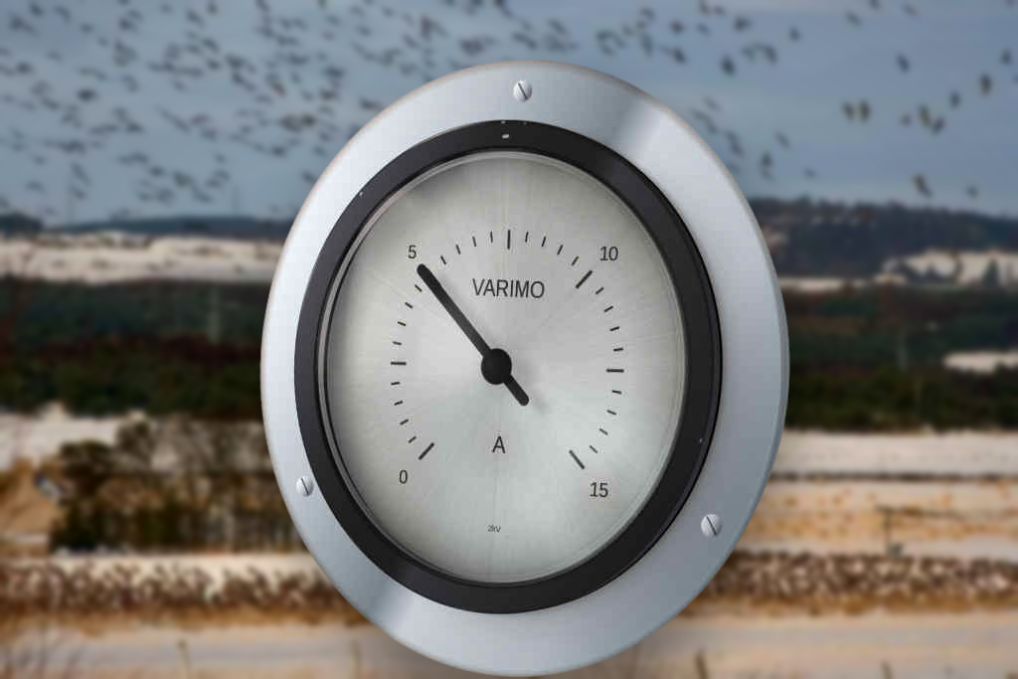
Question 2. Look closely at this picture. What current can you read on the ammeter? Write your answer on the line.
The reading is 5 A
